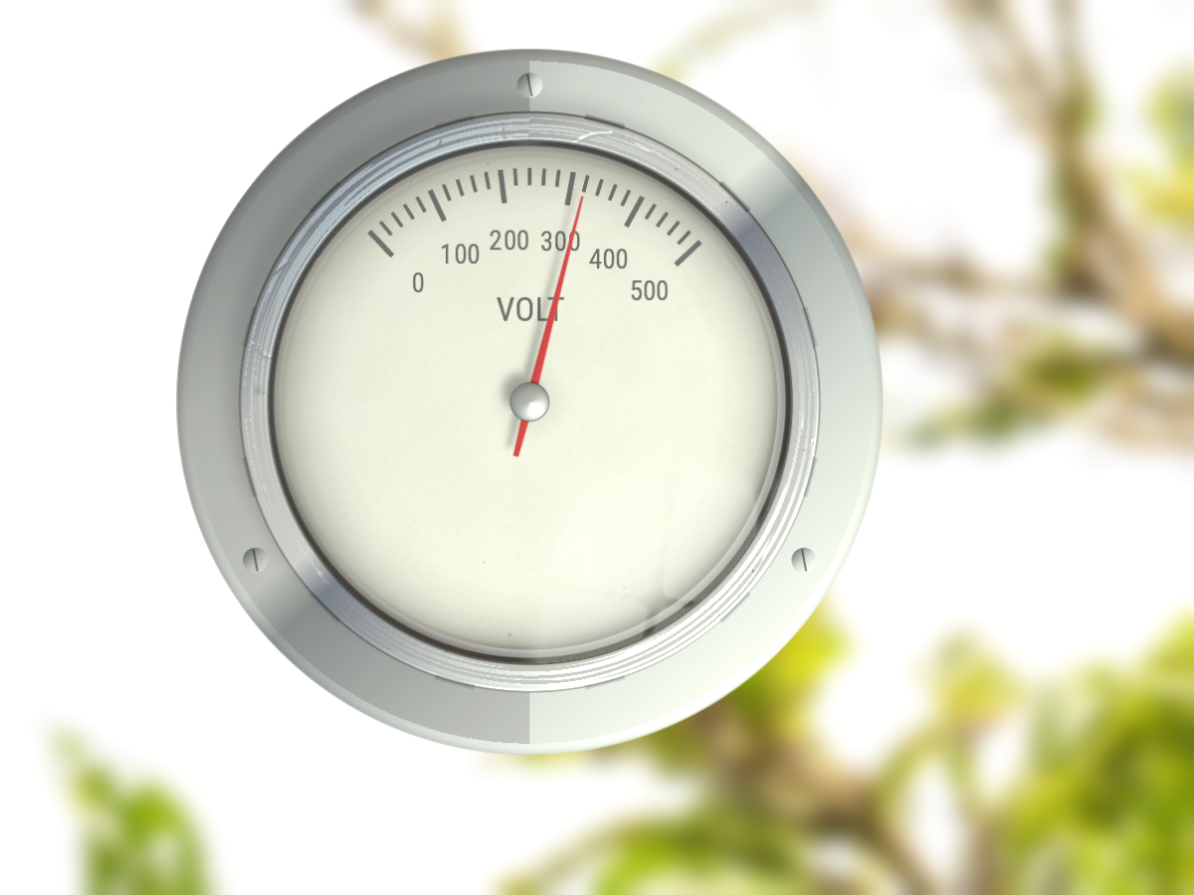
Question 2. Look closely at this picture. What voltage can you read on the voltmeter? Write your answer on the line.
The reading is 320 V
